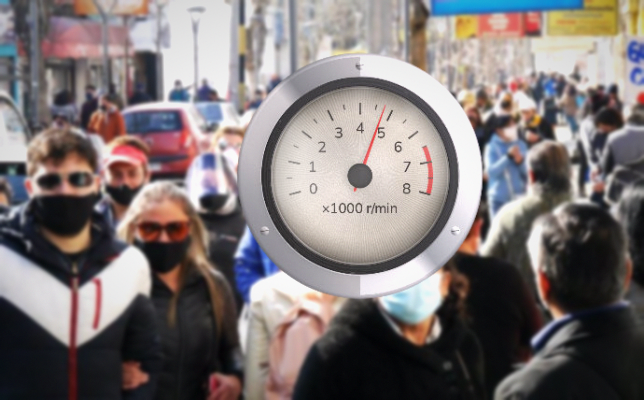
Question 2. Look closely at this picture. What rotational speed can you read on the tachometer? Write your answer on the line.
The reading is 4750 rpm
